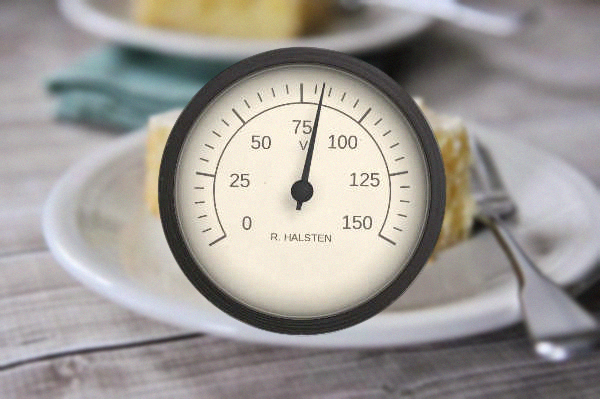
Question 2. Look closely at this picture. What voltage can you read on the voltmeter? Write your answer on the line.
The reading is 82.5 V
